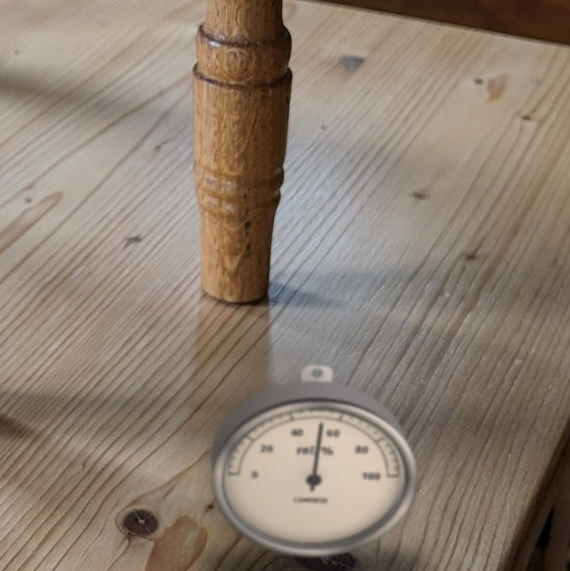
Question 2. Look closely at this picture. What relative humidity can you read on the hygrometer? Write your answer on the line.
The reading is 52 %
